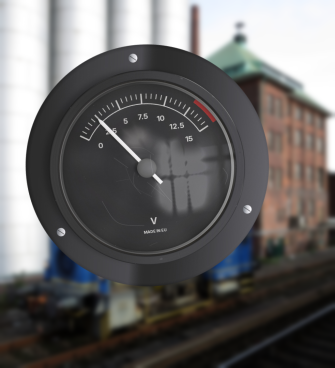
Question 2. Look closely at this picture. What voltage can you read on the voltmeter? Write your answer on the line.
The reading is 2.5 V
